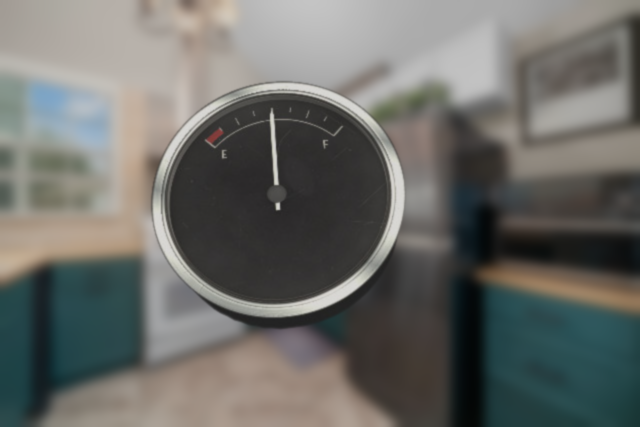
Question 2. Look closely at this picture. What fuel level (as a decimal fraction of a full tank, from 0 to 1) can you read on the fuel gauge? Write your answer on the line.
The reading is 0.5
